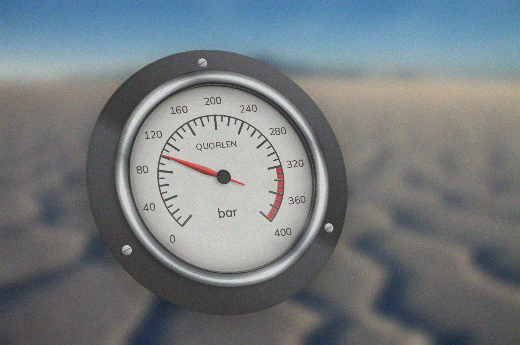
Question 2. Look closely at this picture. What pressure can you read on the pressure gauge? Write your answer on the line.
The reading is 100 bar
